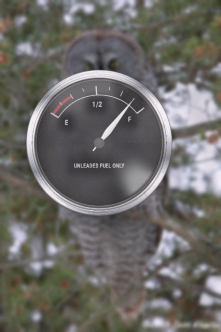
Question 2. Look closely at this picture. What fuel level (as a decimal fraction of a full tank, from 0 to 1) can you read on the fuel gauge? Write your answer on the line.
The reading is 0.875
